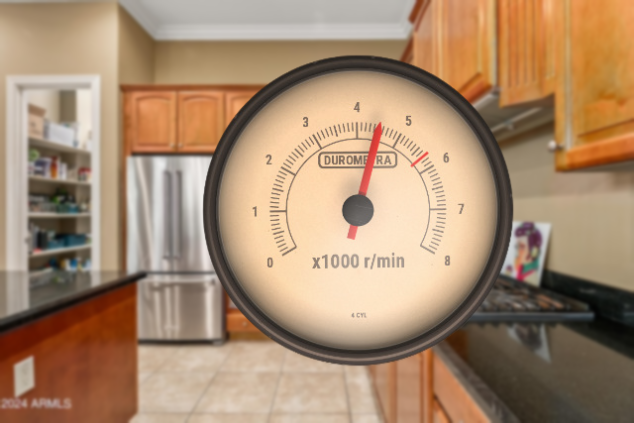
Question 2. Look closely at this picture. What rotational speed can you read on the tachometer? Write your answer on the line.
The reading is 4500 rpm
